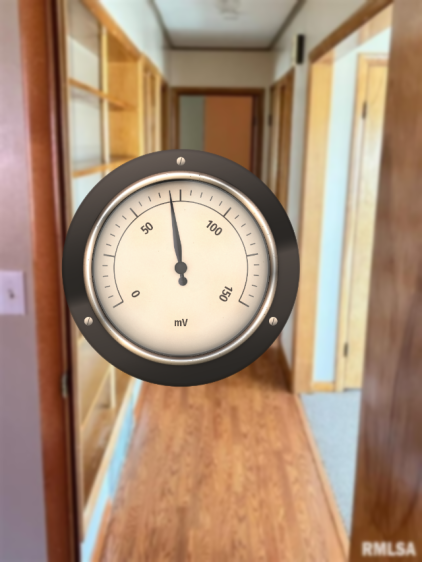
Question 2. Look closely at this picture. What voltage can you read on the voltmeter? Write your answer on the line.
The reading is 70 mV
